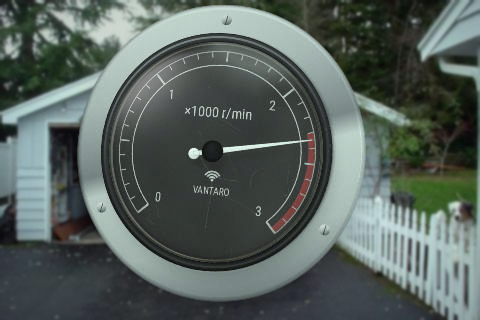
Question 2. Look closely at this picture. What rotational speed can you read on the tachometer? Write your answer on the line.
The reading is 2350 rpm
